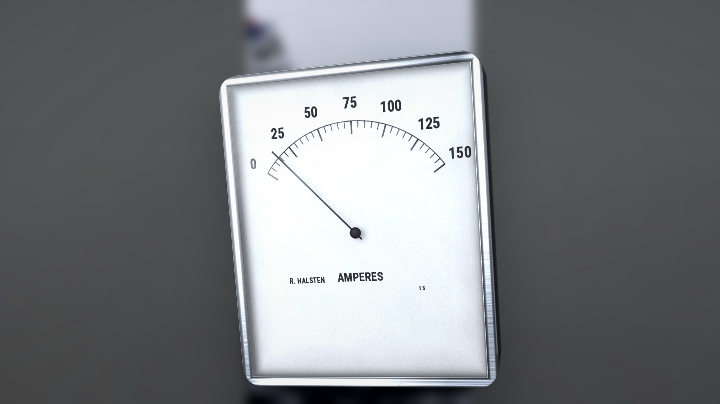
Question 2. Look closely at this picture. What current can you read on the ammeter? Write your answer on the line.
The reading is 15 A
